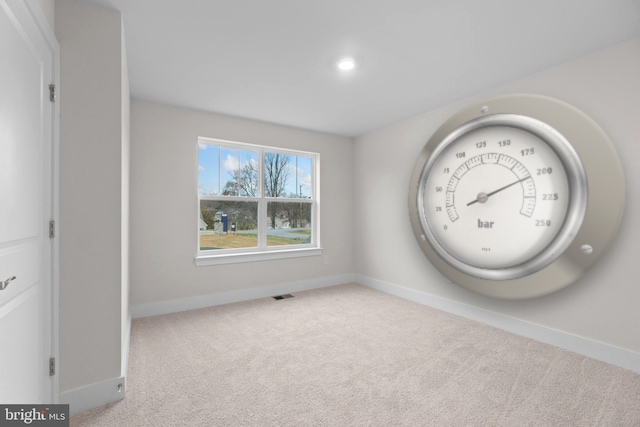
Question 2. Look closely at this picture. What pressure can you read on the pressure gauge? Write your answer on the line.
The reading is 200 bar
